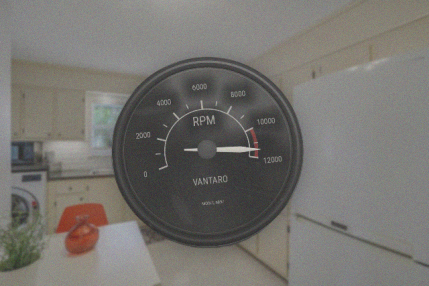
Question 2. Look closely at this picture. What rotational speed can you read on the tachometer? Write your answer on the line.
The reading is 11500 rpm
